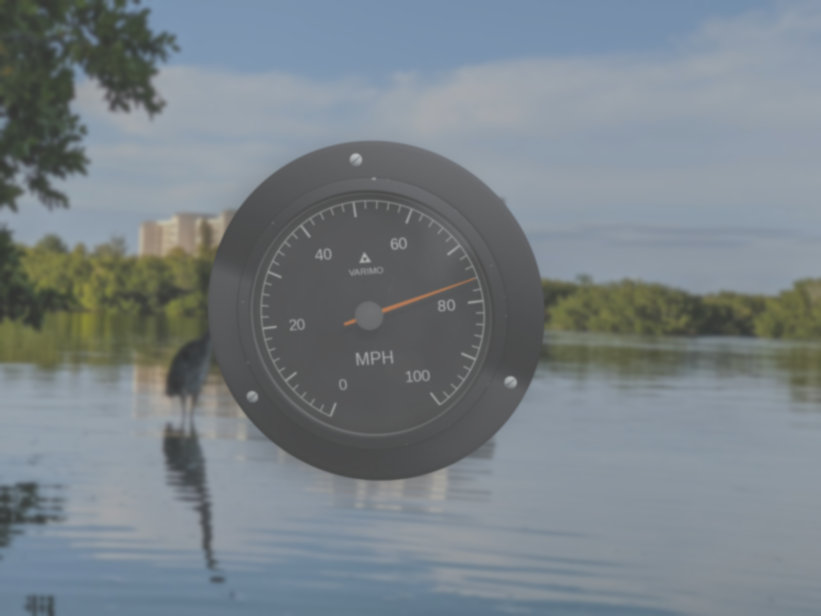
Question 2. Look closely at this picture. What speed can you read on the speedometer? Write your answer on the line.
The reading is 76 mph
